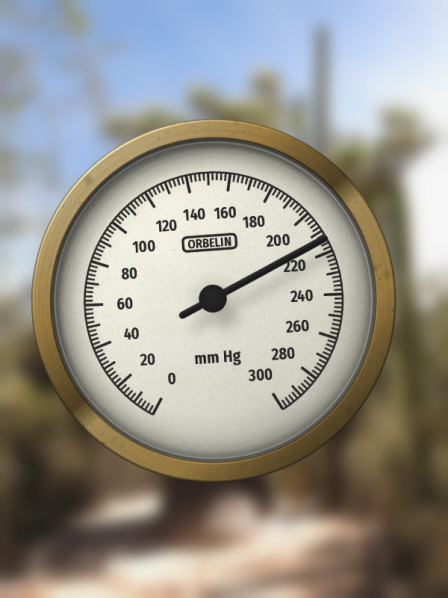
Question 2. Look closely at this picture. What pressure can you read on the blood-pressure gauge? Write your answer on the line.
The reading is 214 mmHg
